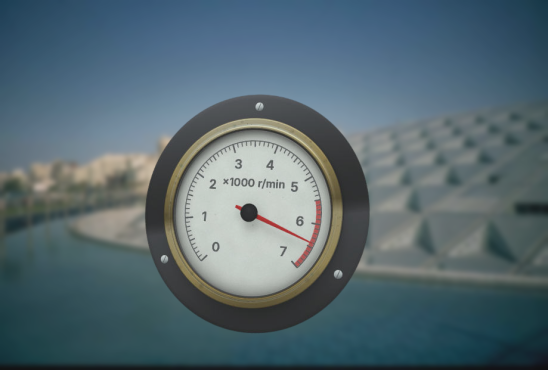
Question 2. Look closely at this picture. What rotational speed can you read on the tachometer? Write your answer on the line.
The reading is 6400 rpm
